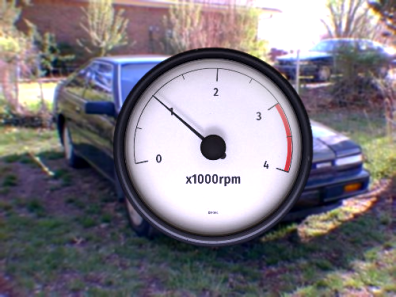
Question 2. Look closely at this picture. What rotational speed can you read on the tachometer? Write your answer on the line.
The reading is 1000 rpm
